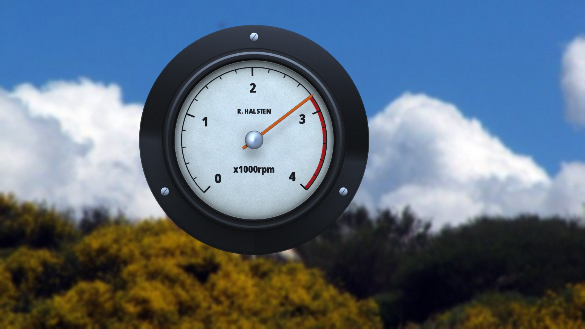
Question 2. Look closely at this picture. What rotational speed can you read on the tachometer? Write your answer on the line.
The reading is 2800 rpm
